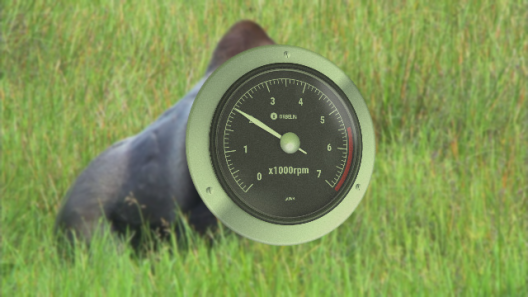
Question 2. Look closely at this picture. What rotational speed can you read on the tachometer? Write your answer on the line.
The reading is 2000 rpm
